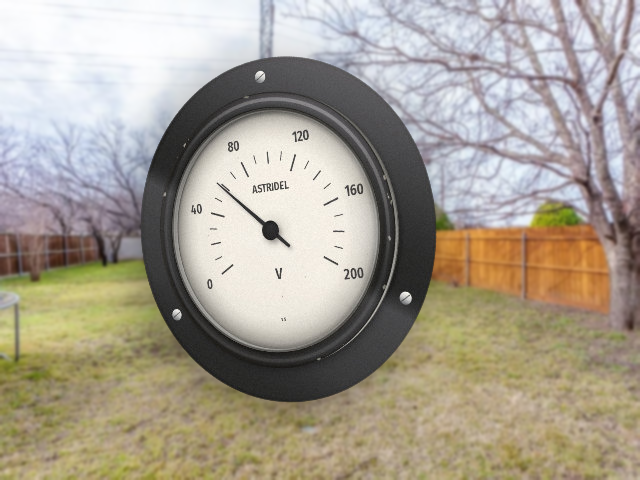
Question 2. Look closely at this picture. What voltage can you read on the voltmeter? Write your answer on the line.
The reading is 60 V
